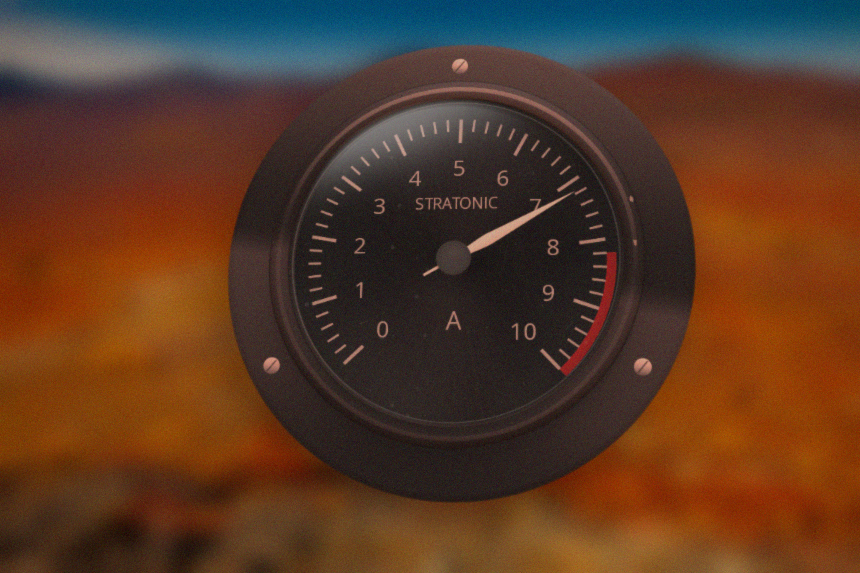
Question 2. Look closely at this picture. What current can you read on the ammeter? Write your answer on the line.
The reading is 7.2 A
